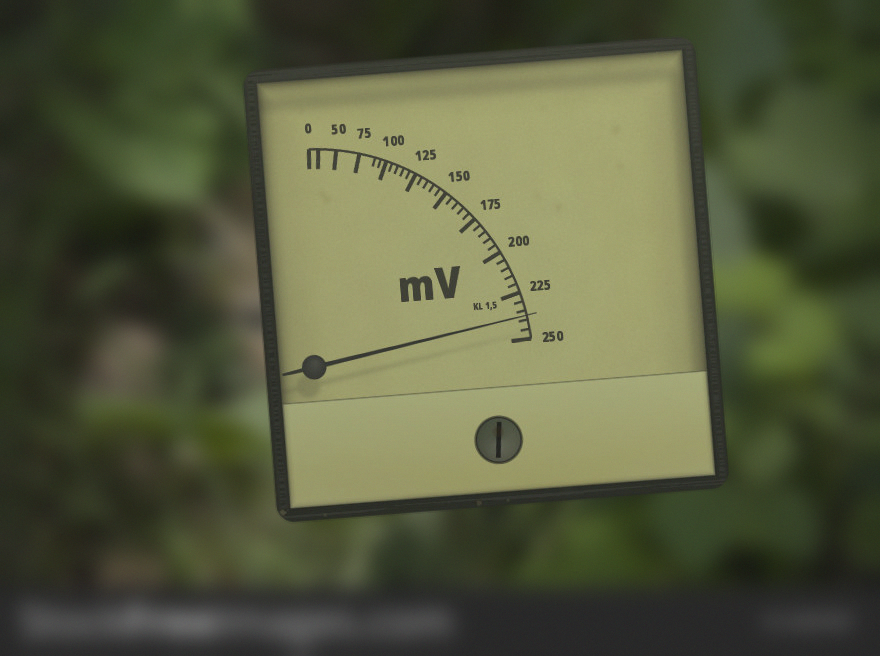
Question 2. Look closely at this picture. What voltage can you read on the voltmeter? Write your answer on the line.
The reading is 237.5 mV
